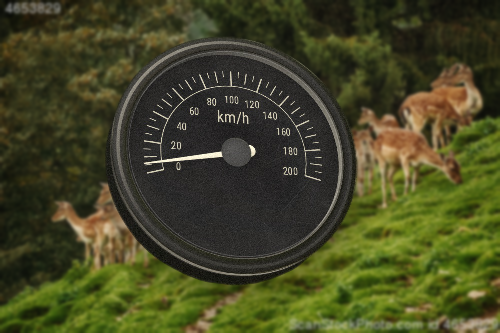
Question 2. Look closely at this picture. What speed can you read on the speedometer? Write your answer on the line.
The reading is 5 km/h
